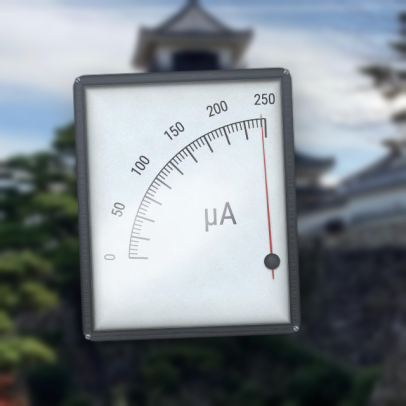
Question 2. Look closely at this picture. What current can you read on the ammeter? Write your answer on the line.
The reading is 245 µA
